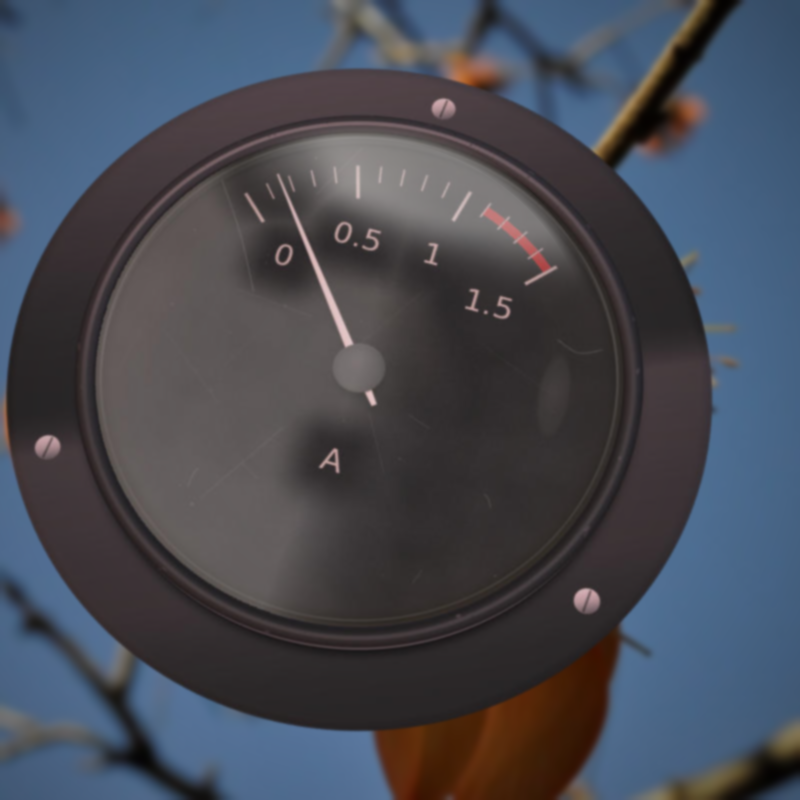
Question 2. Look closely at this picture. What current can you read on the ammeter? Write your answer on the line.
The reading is 0.15 A
